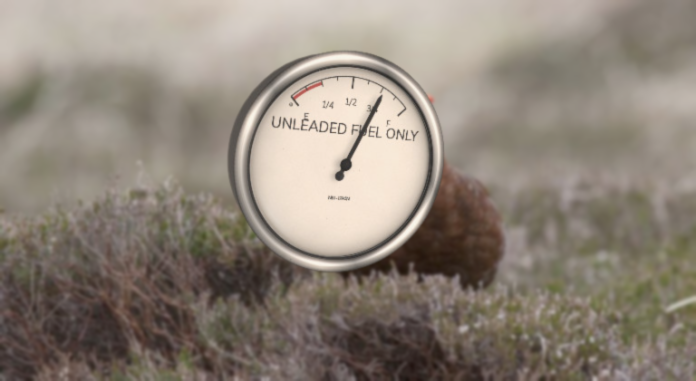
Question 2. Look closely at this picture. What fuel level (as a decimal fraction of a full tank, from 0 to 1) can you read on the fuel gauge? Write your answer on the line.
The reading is 0.75
